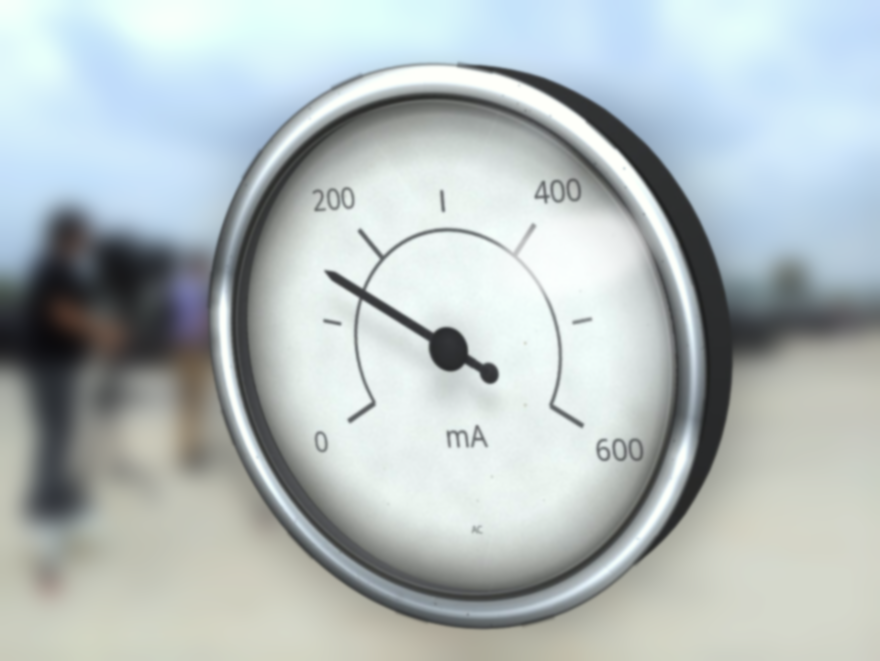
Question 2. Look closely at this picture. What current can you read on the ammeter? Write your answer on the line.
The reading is 150 mA
